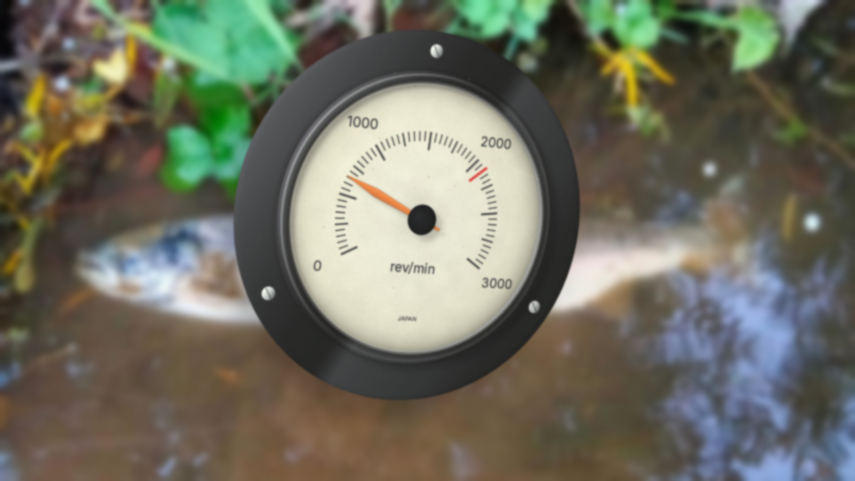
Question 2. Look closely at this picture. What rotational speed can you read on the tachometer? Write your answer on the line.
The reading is 650 rpm
